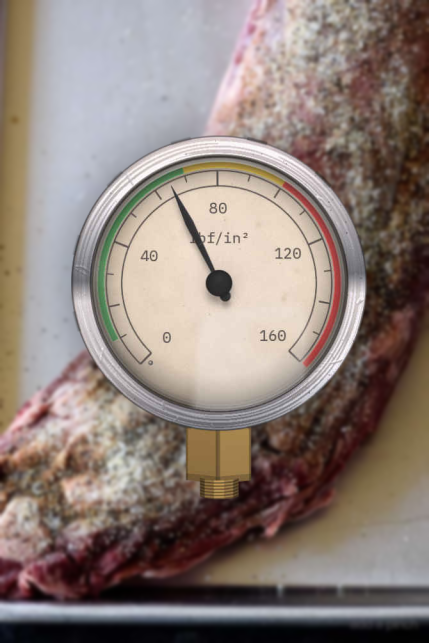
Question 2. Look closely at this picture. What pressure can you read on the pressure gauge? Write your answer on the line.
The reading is 65 psi
